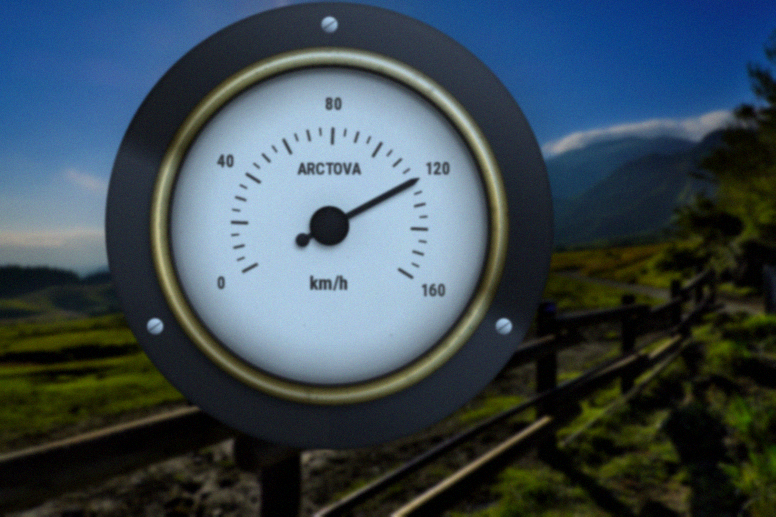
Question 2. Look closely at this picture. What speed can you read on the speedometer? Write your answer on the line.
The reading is 120 km/h
